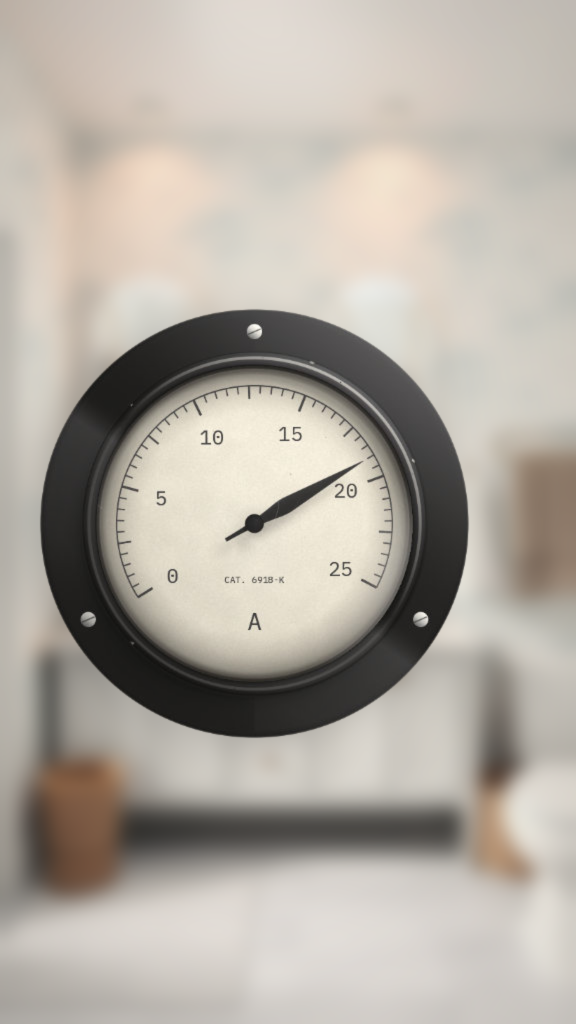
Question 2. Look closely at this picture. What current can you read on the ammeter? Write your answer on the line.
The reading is 19 A
